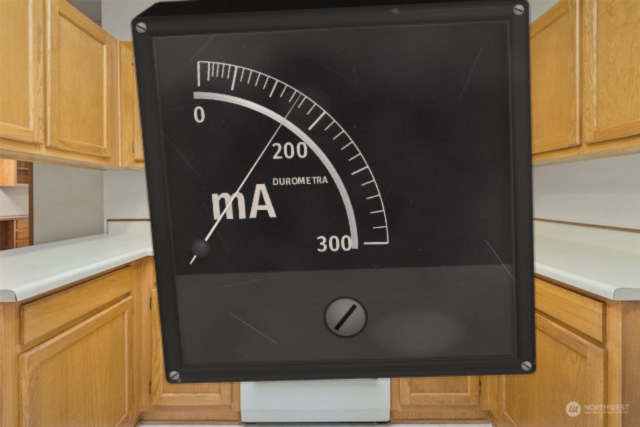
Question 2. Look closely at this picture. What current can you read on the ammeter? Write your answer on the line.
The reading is 175 mA
